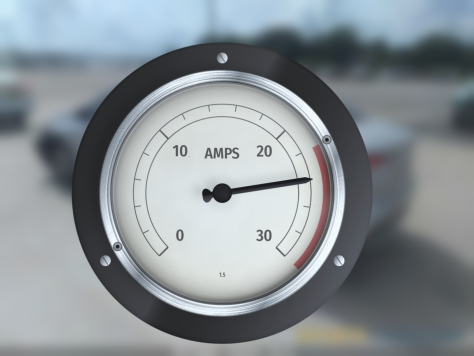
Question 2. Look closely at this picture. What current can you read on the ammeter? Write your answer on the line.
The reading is 24 A
